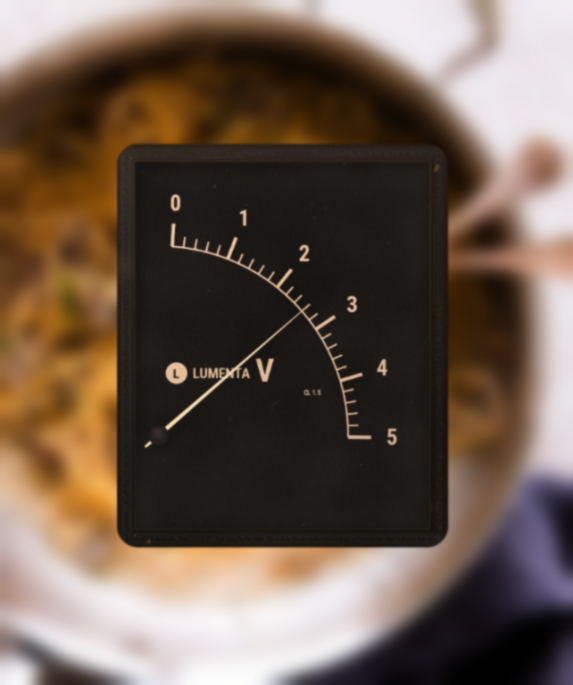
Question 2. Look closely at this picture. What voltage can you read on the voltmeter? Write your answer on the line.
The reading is 2.6 V
